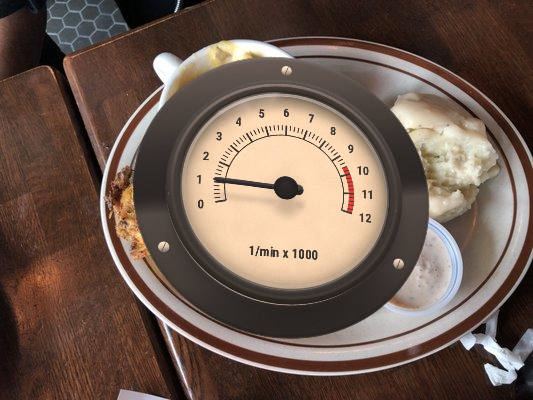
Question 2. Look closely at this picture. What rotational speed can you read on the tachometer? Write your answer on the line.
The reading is 1000 rpm
